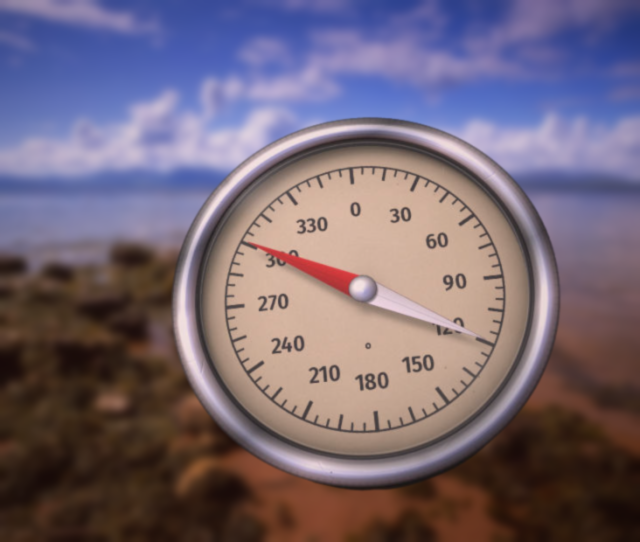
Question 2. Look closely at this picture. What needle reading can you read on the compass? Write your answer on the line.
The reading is 300 °
